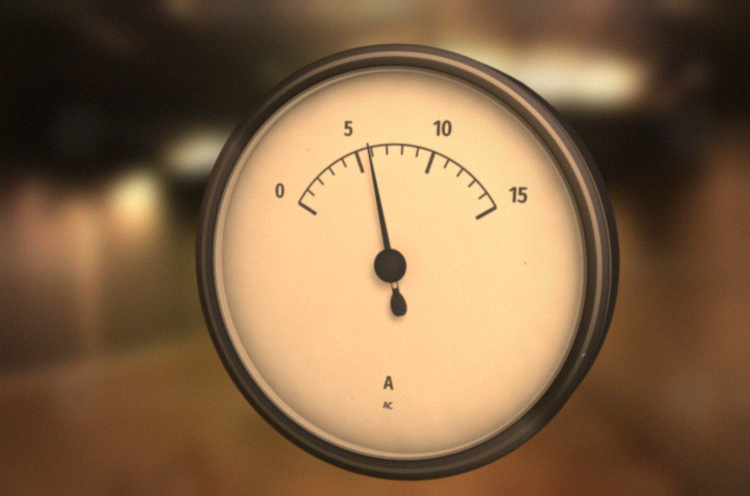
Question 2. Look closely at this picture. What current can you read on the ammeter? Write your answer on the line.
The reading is 6 A
